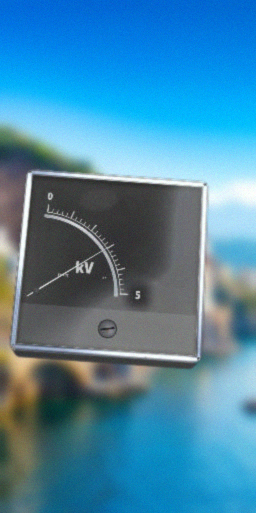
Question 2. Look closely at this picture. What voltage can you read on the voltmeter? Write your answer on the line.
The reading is 3 kV
